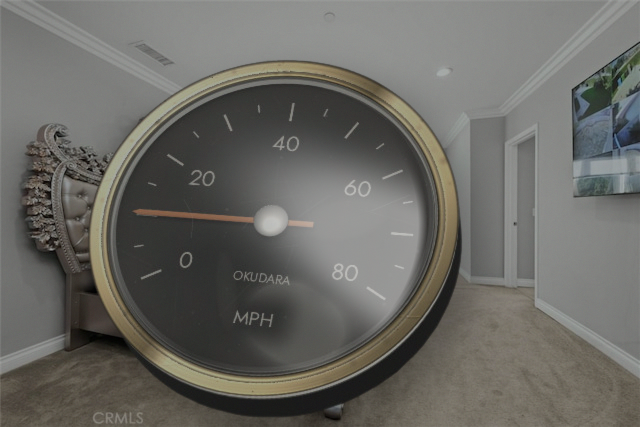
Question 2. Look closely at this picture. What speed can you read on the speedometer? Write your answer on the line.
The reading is 10 mph
